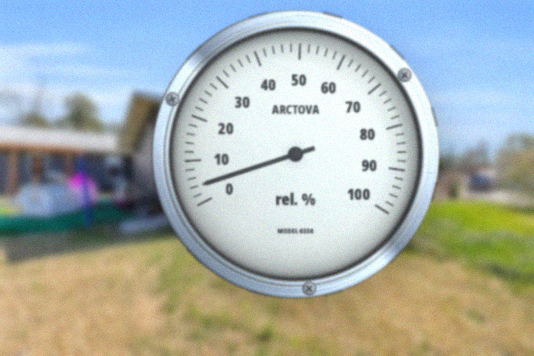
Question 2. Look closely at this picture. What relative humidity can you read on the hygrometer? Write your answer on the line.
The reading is 4 %
